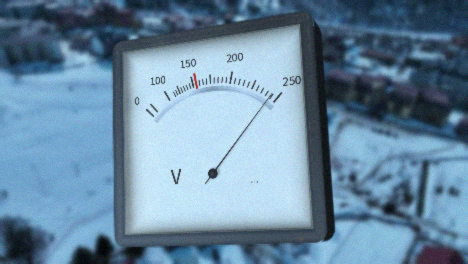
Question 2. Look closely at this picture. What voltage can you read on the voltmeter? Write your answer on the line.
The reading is 245 V
